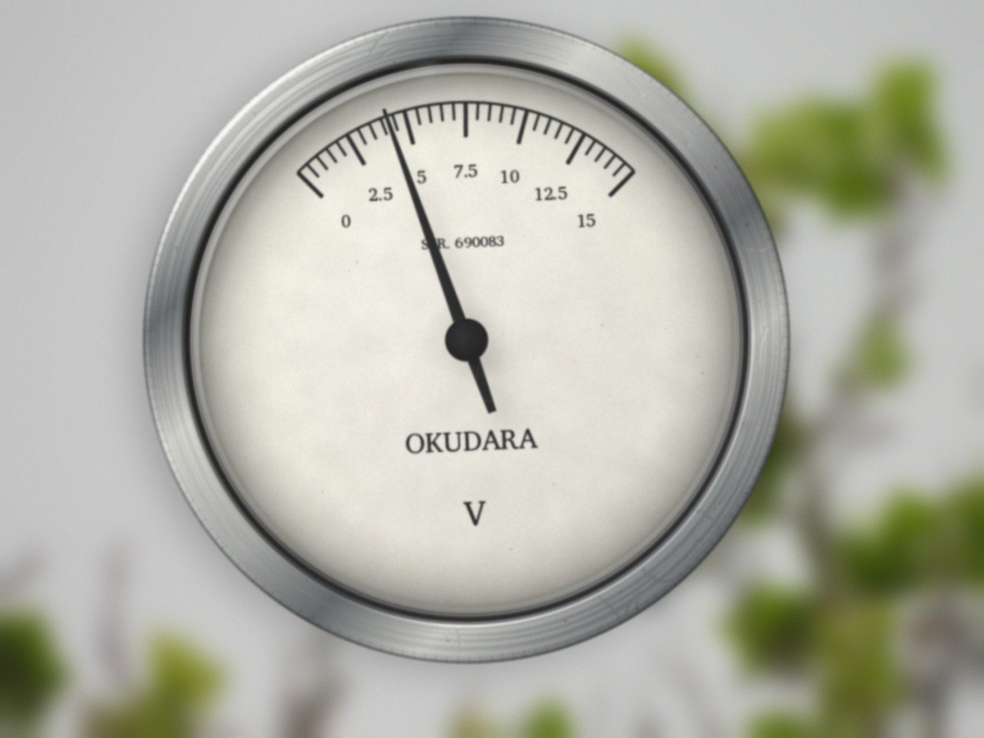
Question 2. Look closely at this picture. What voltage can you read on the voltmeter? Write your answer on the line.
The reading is 4.25 V
